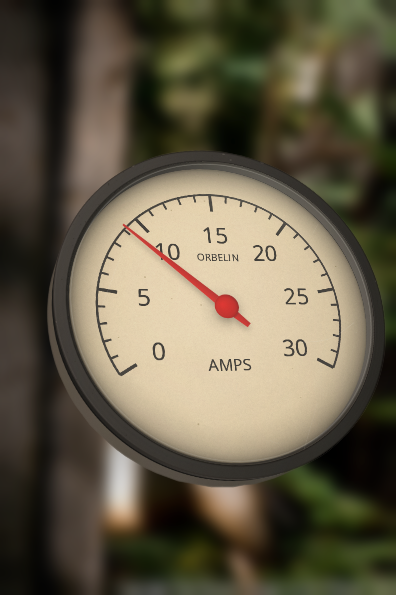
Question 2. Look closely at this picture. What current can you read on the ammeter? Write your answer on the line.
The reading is 9 A
